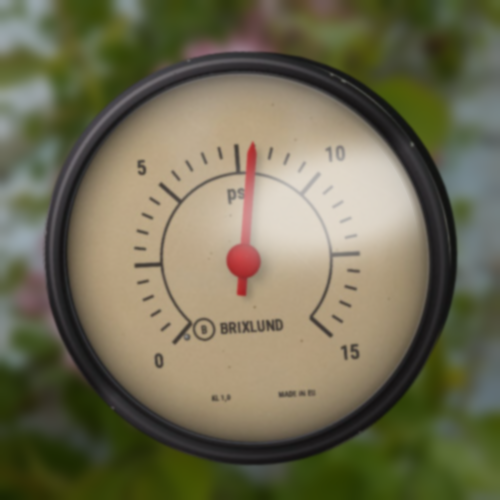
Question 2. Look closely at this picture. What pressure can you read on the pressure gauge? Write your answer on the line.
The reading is 8 psi
